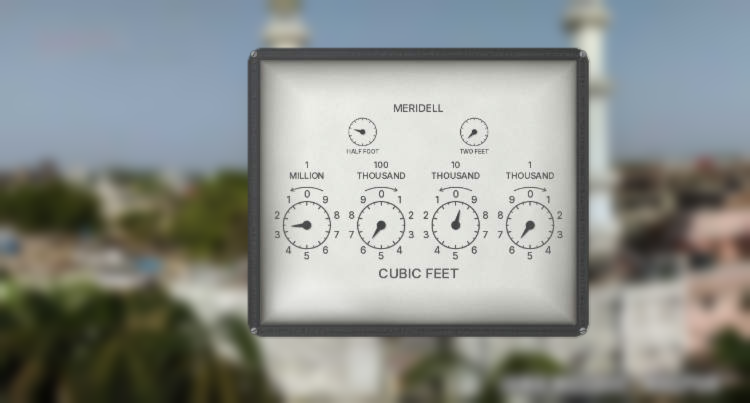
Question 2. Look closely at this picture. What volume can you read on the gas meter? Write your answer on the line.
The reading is 259600 ft³
